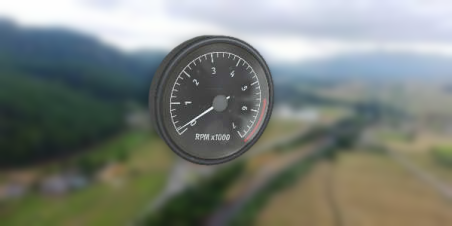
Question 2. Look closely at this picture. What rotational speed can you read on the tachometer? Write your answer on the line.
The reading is 200 rpm
